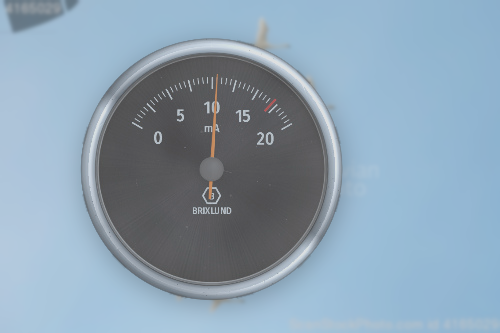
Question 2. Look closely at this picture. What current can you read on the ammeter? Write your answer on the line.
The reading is 10.5 mA
